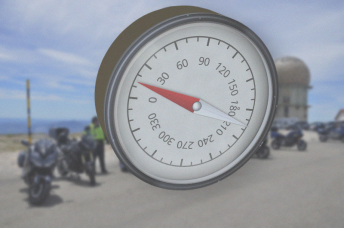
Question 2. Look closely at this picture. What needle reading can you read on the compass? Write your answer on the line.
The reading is 15 °
